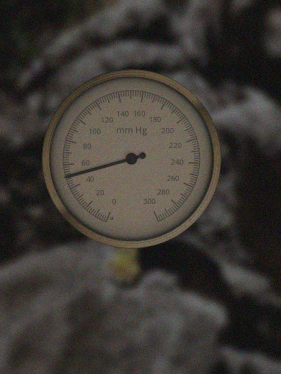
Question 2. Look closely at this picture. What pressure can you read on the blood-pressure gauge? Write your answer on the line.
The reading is 50 mmHg
